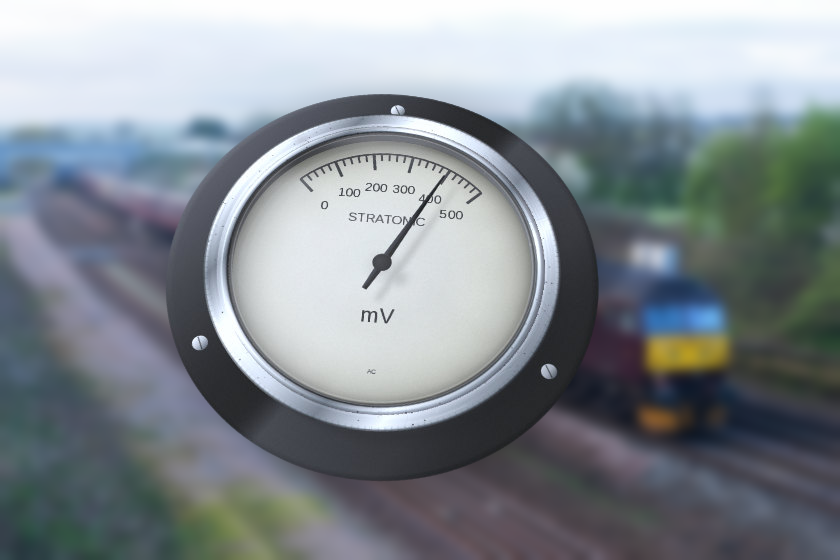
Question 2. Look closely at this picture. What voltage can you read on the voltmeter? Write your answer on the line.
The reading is 400 mV
